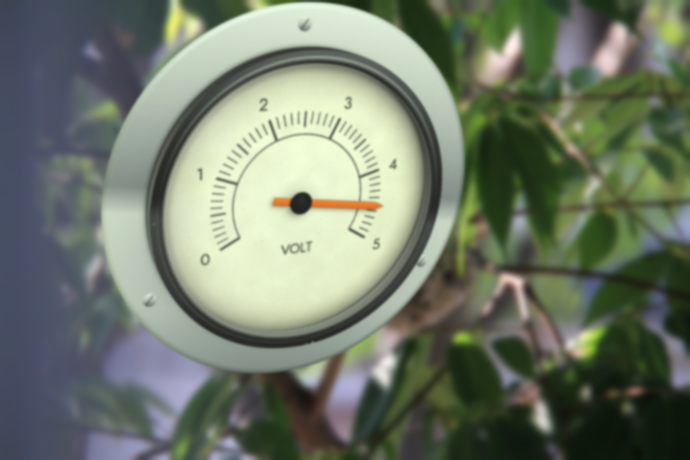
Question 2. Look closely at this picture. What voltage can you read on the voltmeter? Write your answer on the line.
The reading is 4.5 V
